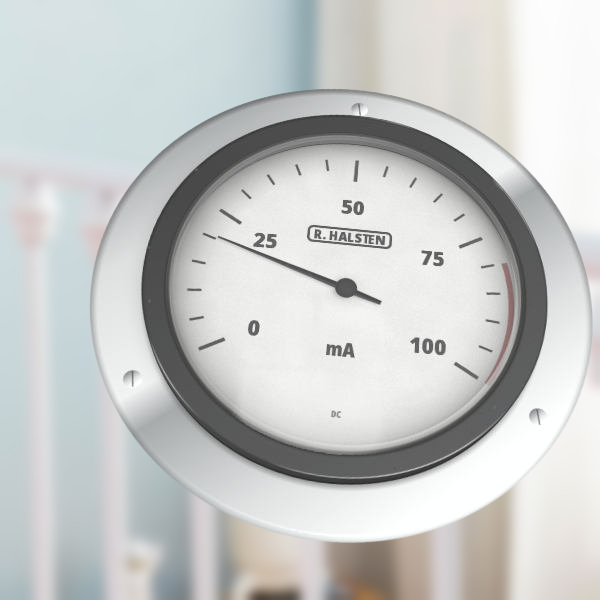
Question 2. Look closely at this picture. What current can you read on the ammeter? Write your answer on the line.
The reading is 20 mA
